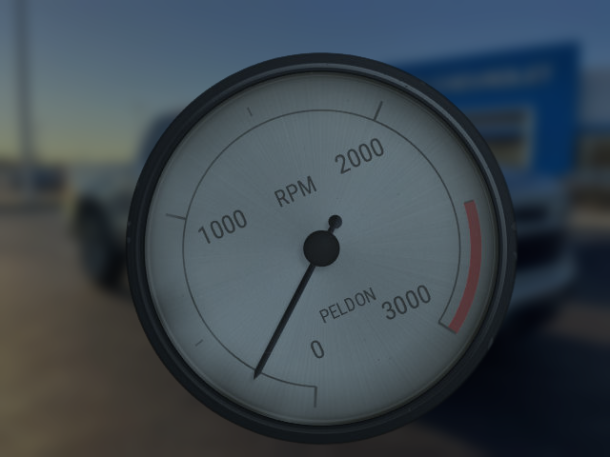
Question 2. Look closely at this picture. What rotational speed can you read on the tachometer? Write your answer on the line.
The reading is 250 rpm
